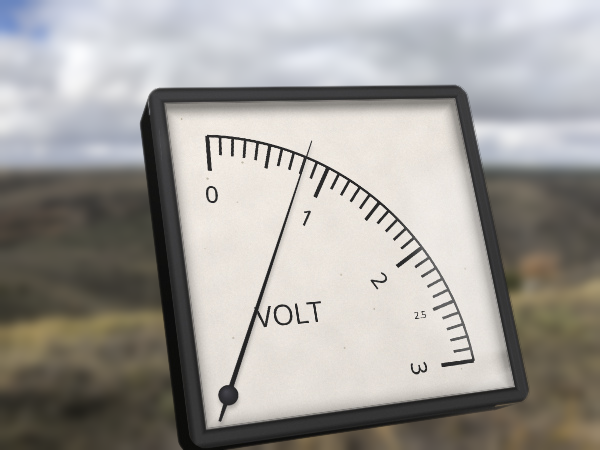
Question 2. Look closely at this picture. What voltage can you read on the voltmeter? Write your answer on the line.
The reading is 0.8 V
